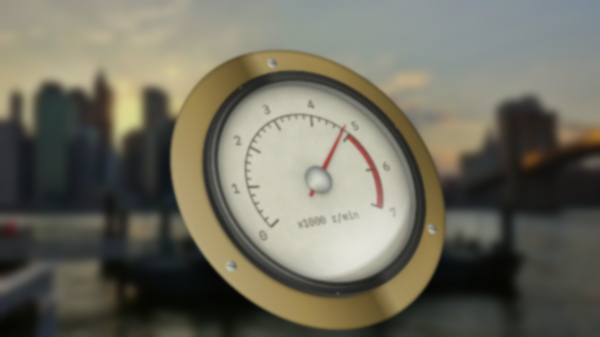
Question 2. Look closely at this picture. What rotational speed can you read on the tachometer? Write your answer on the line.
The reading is 4800 rpm
